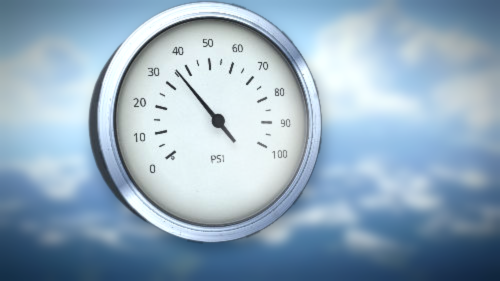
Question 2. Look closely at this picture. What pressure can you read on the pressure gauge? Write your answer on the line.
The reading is 35 psi
